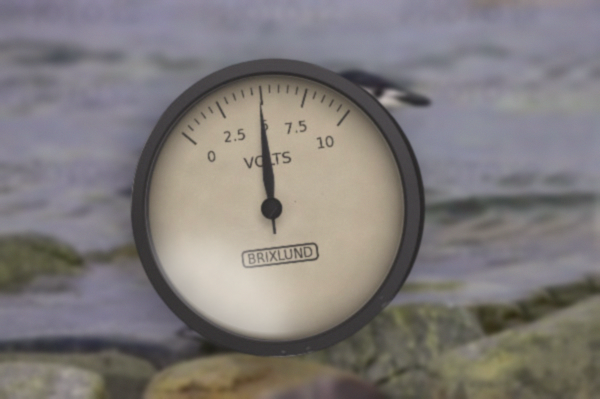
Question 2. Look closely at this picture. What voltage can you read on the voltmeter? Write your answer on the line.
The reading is 5 V
